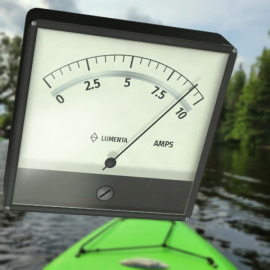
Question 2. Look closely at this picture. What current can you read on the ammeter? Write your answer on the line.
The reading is 9 A
